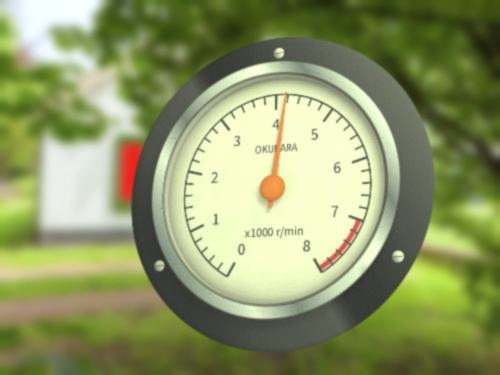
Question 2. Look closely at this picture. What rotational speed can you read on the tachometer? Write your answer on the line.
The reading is 4200 rpm
